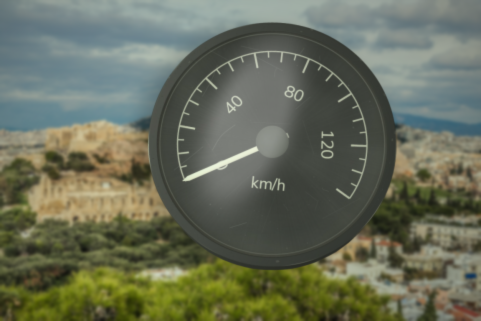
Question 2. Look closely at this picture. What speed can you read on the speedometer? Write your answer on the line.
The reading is 0 km/h
